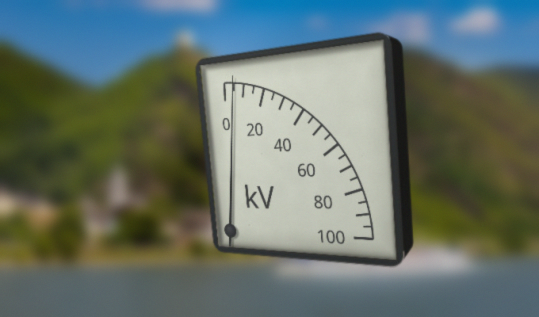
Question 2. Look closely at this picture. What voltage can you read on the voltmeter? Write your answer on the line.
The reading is 5 kV
